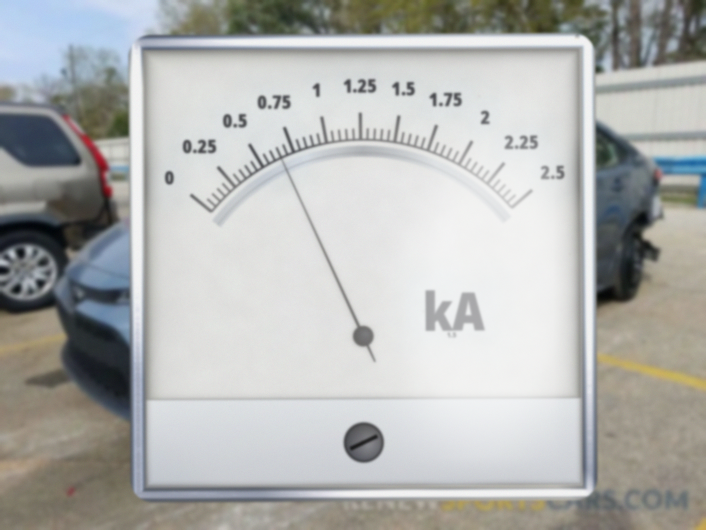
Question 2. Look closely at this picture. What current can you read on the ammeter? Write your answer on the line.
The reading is 0.65 kA
